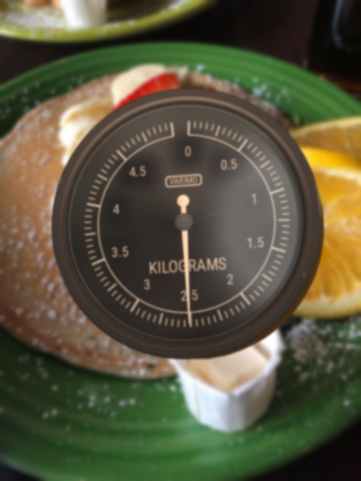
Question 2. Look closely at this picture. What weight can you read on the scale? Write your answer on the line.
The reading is 2.5 kg
